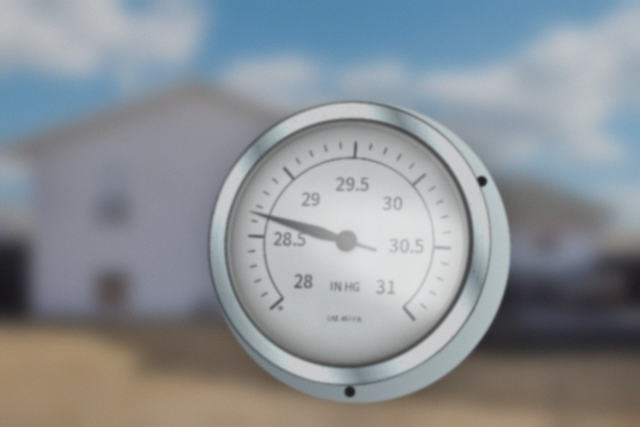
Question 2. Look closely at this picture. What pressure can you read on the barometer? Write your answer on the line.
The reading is 28.65 inHg
